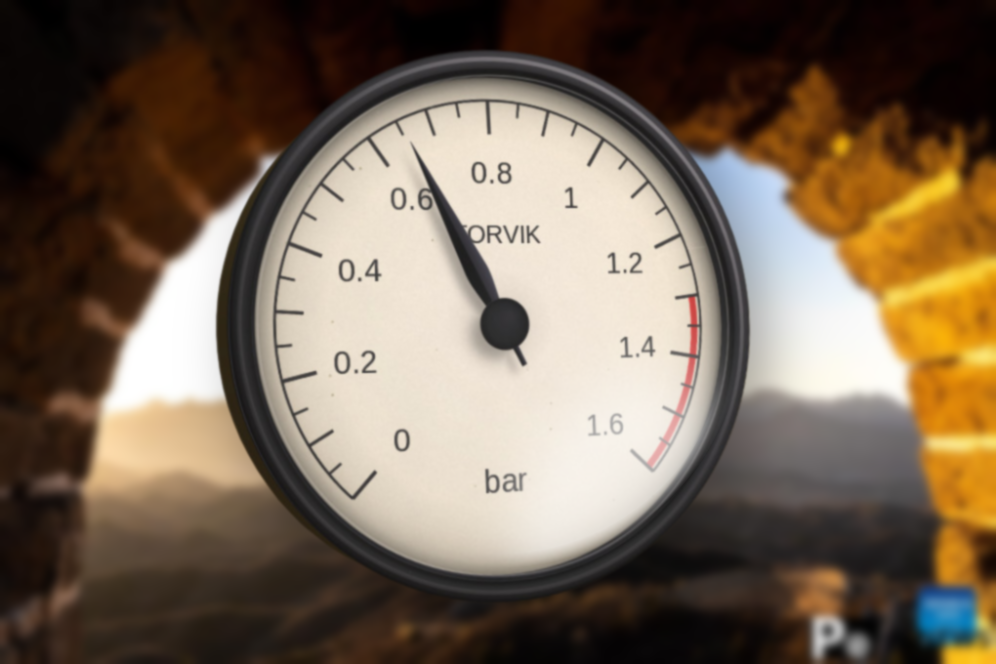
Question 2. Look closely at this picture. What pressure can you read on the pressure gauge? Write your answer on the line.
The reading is 0.65 bar
